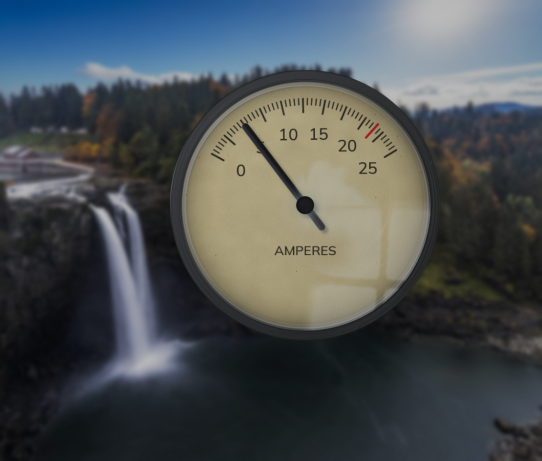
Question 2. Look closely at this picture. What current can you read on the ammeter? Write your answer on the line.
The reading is 5 A
